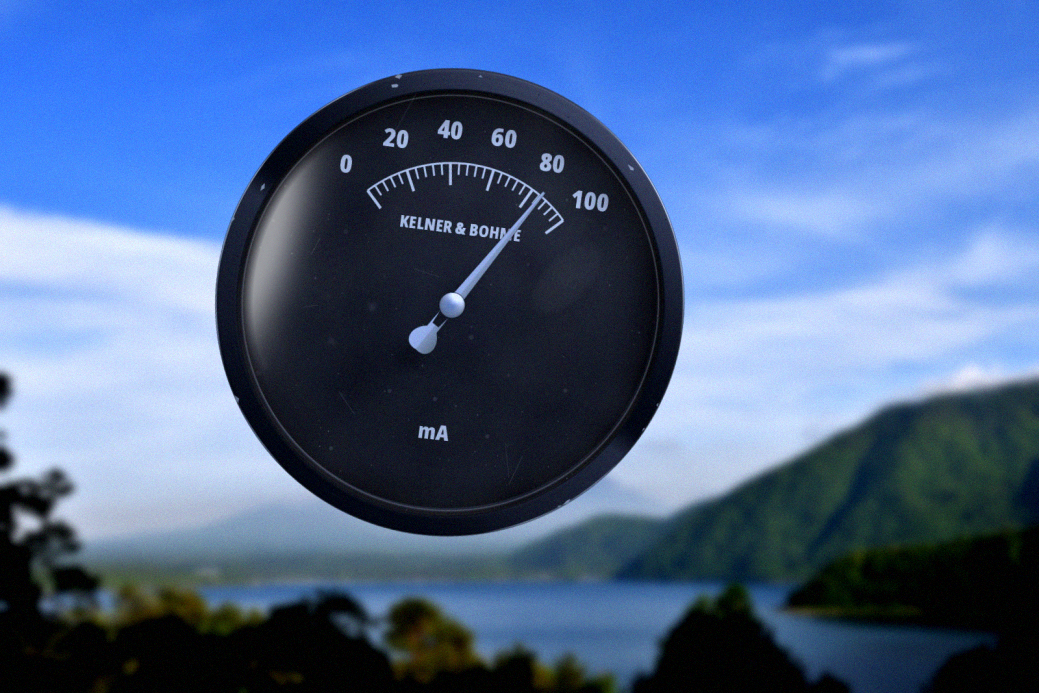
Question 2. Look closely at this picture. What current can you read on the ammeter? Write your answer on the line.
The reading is 84 mA
